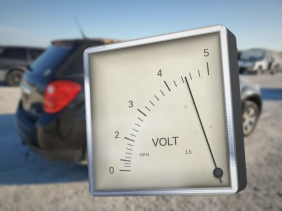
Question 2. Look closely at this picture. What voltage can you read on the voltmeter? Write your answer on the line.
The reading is 4.5 V
